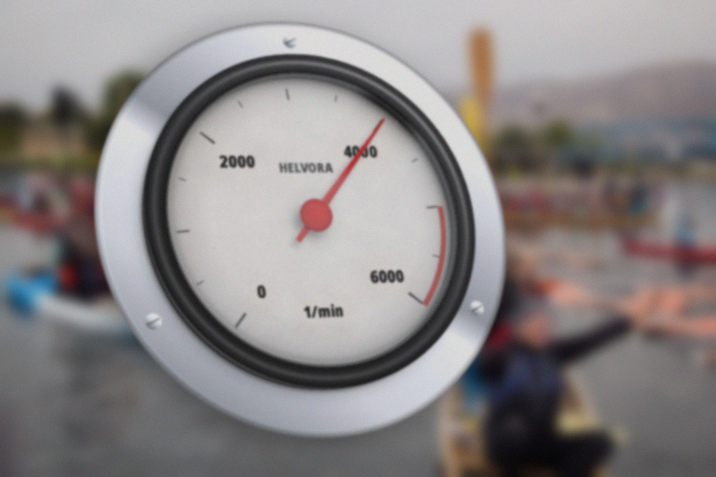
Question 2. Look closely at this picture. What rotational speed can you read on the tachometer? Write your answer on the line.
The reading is 4000 rpm
